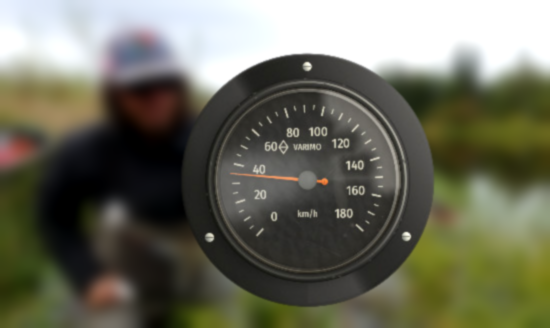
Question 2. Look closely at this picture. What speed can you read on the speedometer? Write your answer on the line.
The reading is 35 km/h
